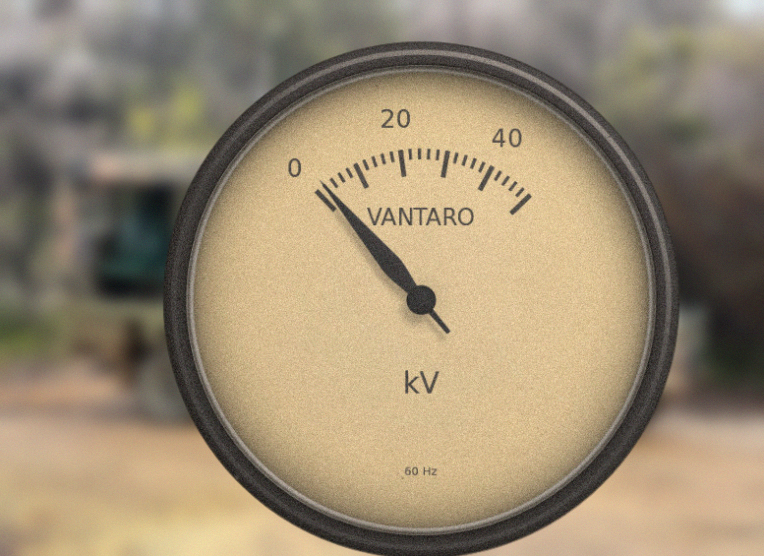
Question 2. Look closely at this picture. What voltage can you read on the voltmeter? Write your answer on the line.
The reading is 2 kV
